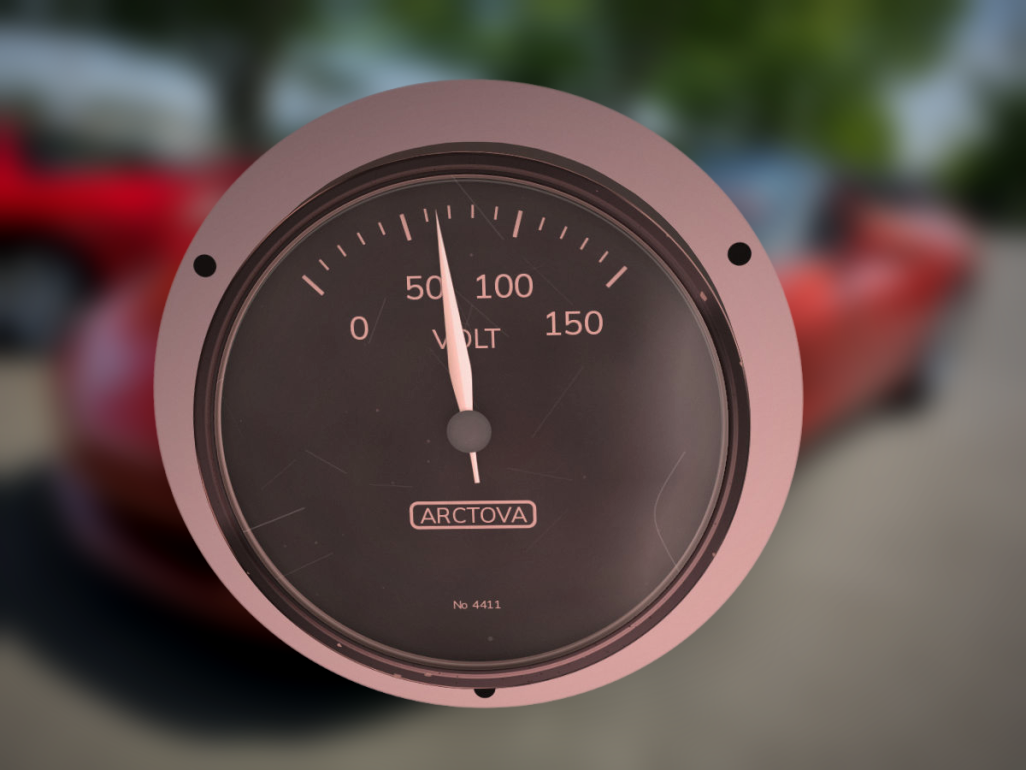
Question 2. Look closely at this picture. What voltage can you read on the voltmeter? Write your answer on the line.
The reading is 65 V
